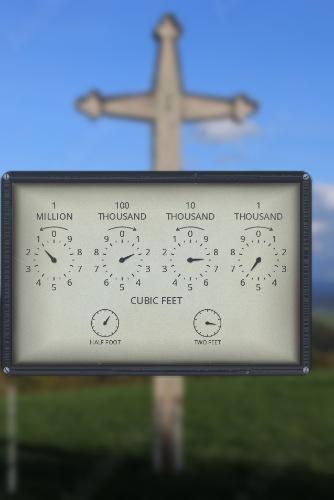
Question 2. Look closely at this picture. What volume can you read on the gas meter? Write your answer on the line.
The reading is 117600 ft³
